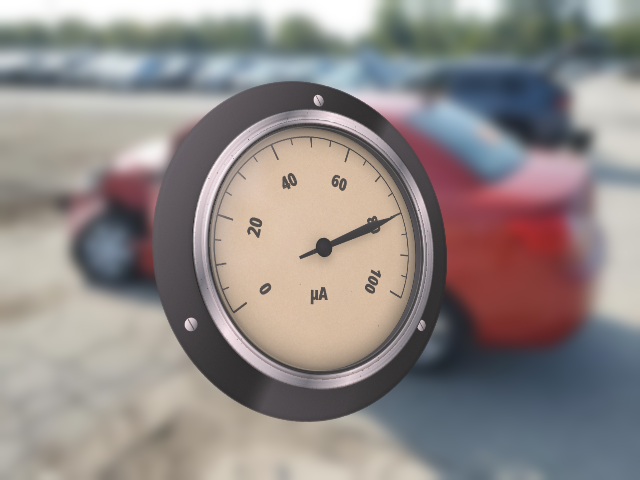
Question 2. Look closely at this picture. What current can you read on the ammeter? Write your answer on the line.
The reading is 80 µA
